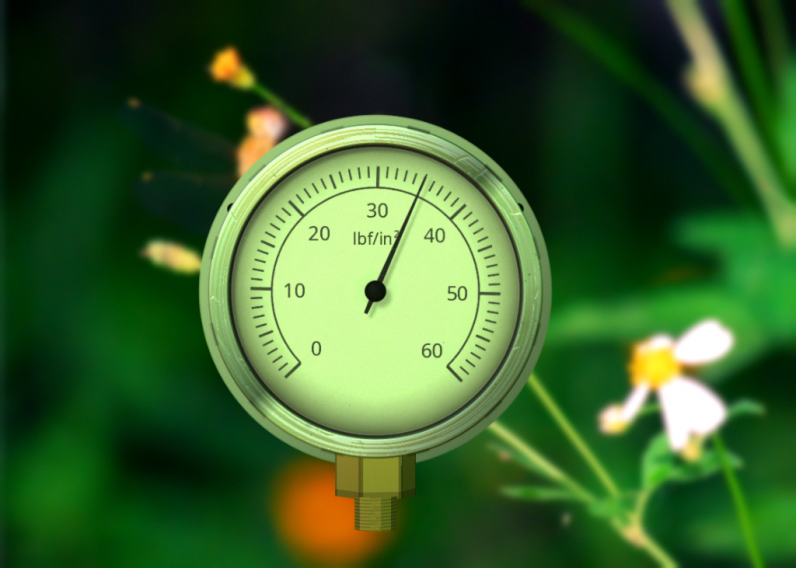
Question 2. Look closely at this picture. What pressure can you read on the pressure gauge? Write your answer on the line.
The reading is 35 psi
